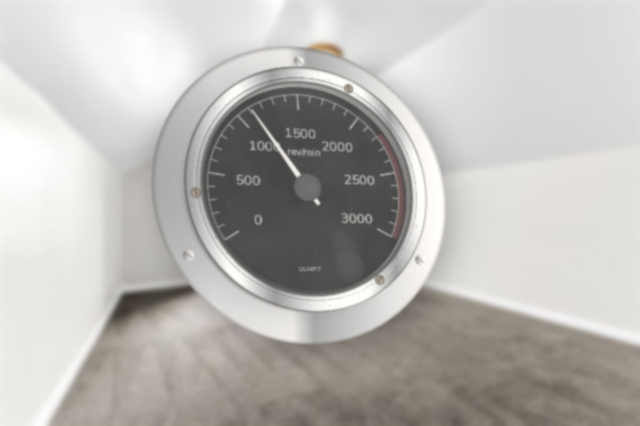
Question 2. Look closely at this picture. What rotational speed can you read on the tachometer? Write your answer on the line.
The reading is 1100 rpm
